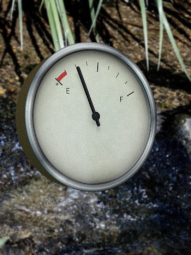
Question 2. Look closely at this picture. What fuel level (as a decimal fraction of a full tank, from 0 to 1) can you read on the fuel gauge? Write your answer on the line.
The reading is 0.25
